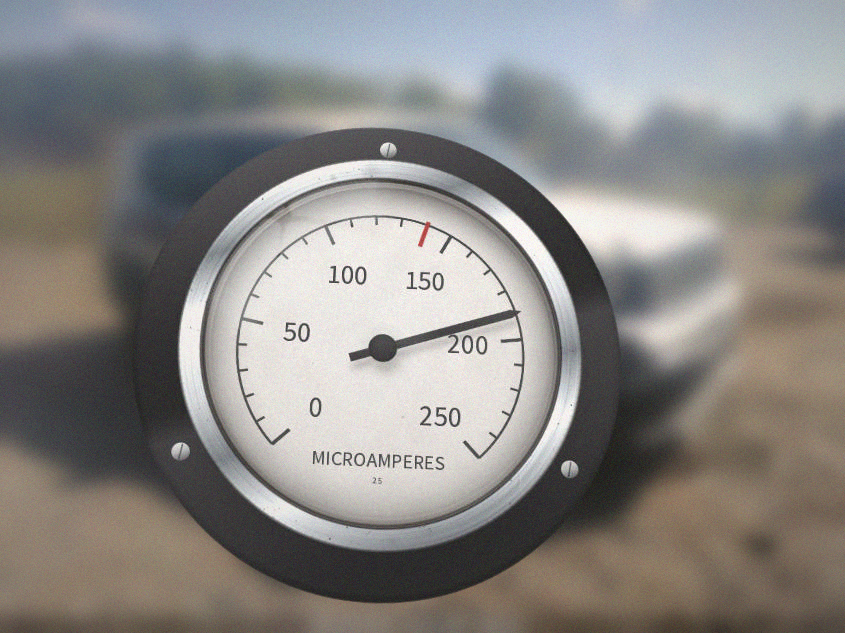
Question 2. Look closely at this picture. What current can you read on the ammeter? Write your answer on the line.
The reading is 190 µA
